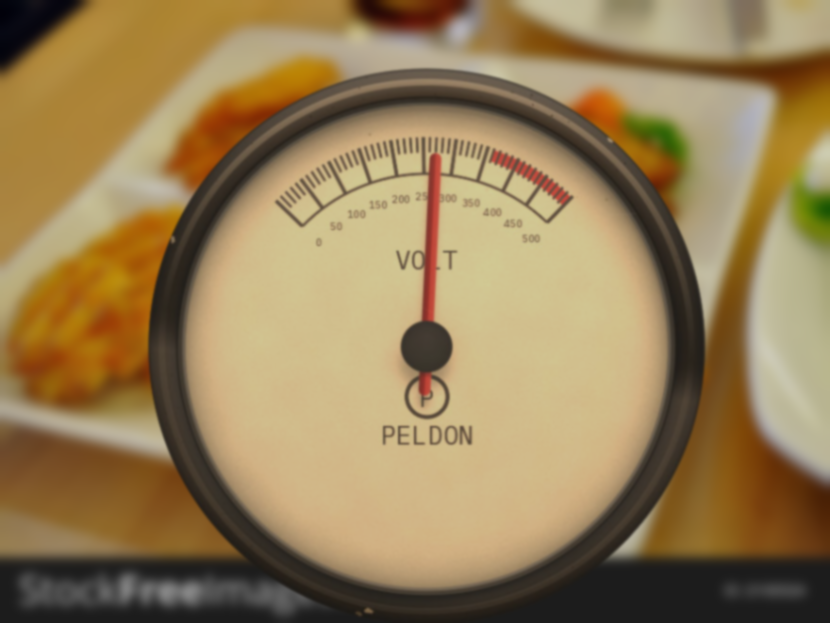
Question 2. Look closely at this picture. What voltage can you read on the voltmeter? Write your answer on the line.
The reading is 270 V
